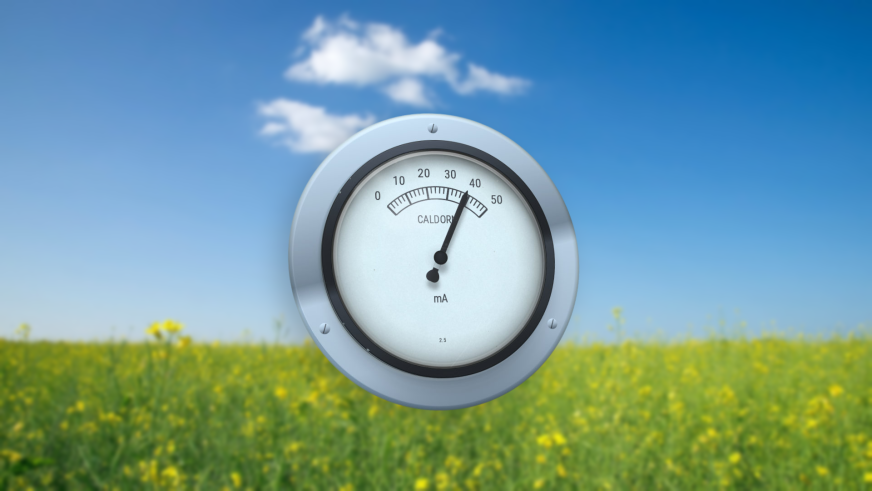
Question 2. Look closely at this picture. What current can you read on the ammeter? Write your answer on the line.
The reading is 38 mA
